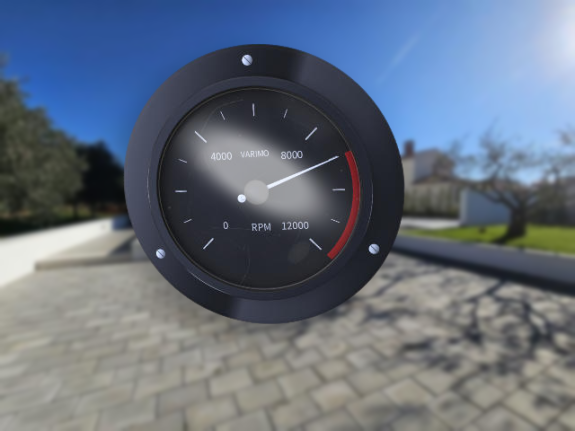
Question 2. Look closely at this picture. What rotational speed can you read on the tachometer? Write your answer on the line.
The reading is 9000 rpm
